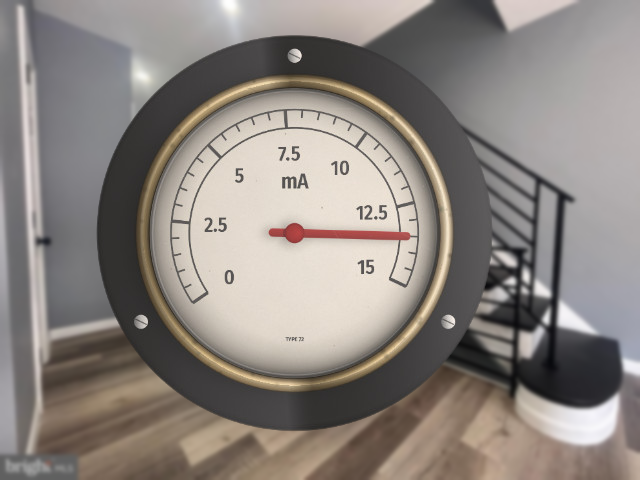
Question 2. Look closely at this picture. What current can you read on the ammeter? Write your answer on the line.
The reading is 13.5 mA
